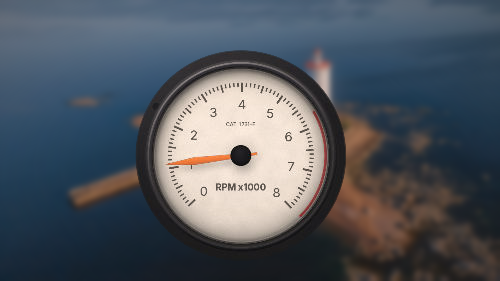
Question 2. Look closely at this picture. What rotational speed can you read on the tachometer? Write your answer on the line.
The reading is 1100 rpm
